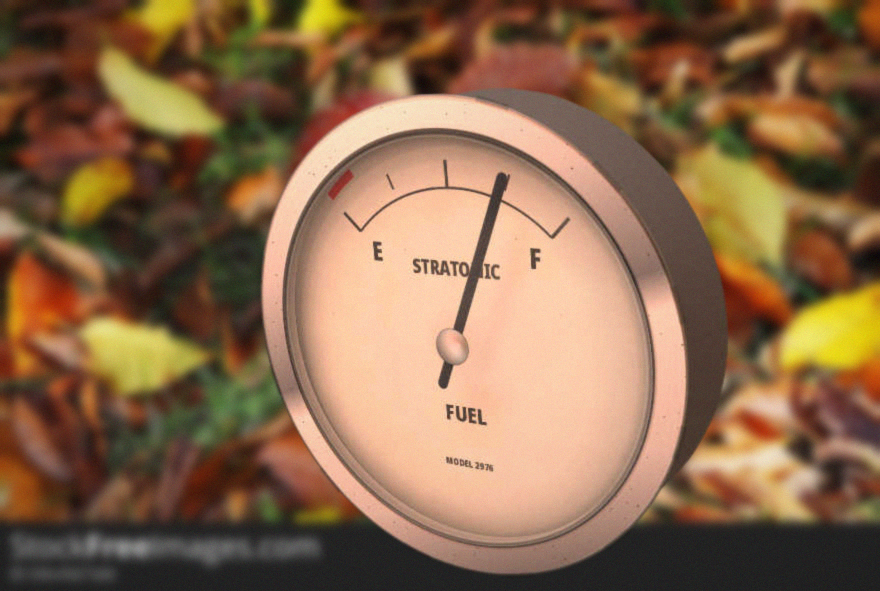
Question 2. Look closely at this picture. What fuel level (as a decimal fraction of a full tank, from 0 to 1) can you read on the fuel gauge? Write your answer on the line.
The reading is 0.75
